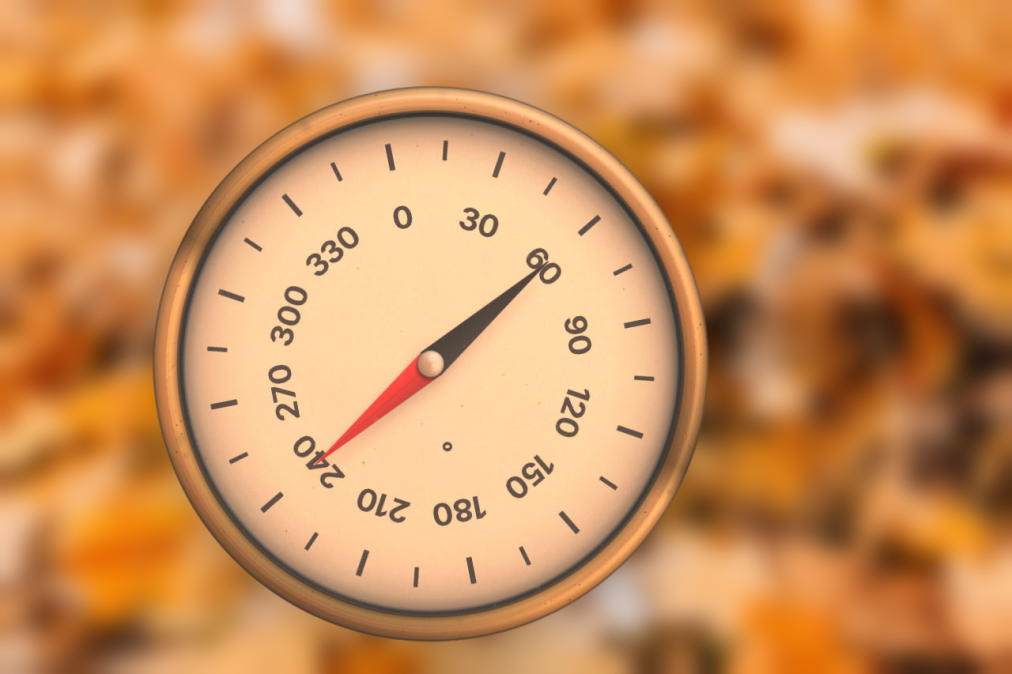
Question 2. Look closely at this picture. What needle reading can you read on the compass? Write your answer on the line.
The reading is 240 °
